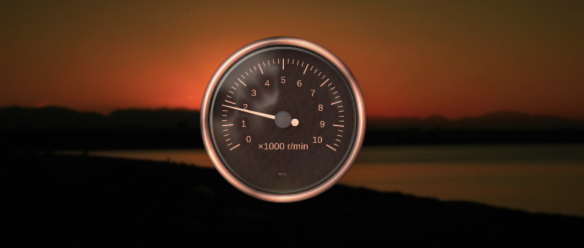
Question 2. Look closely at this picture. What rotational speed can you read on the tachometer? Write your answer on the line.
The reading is 1800 rpm
